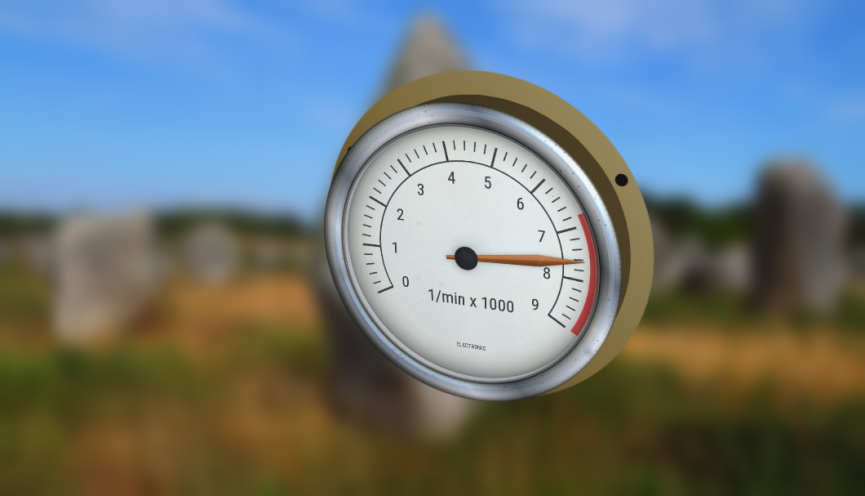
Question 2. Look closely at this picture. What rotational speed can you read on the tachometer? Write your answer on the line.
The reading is 7600 rpm
